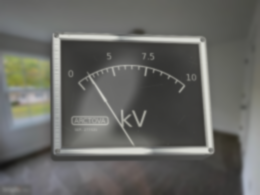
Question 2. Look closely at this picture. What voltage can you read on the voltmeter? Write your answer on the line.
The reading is 2.5 kV
